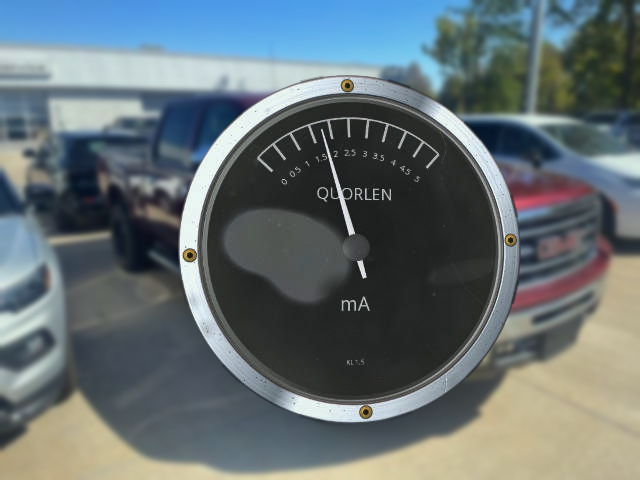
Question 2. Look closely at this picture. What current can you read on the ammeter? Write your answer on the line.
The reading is 1.75 mA
